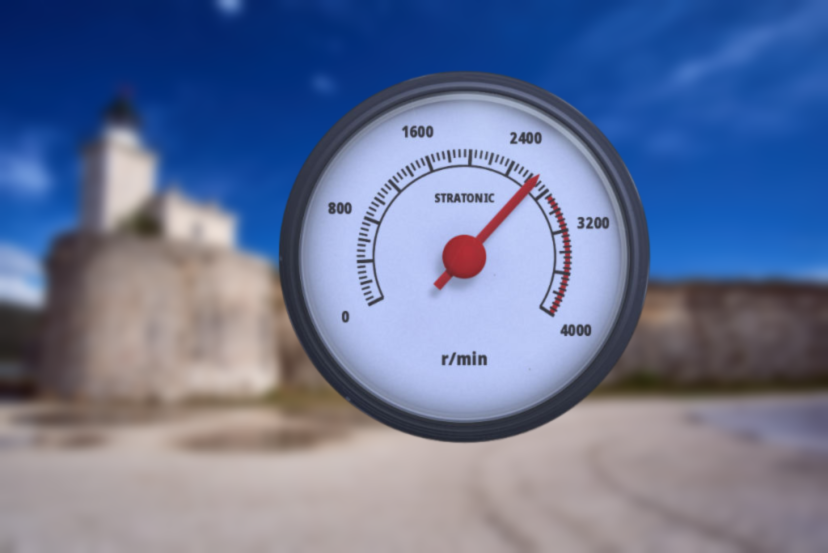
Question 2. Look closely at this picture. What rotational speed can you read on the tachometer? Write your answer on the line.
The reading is 2650 rpm
